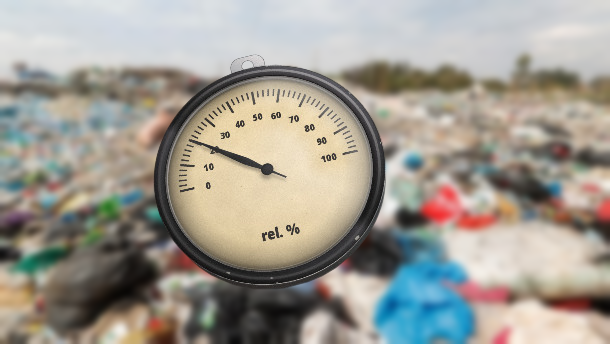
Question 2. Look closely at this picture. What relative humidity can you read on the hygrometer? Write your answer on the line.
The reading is 20 %
